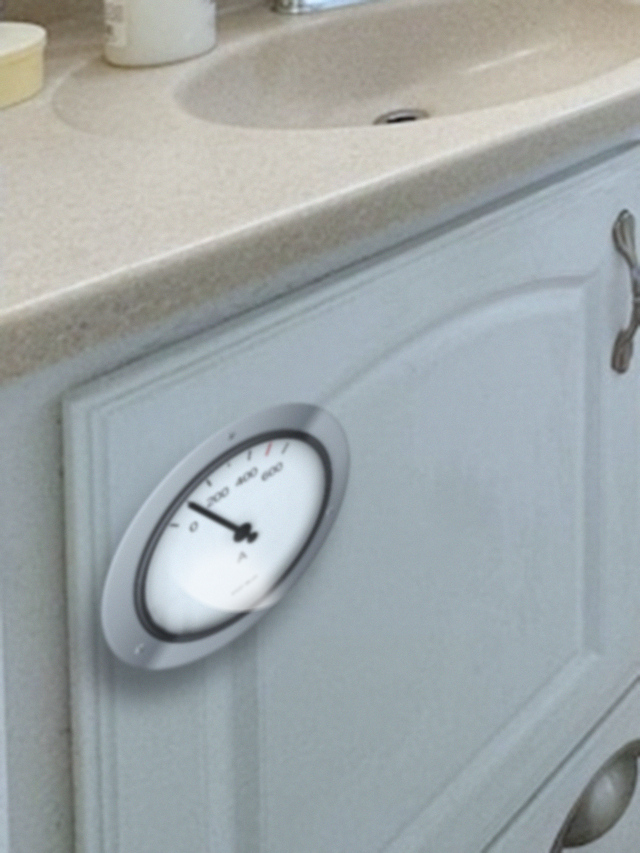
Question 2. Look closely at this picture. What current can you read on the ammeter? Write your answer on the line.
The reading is 100 A
